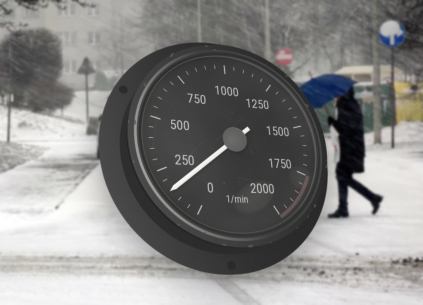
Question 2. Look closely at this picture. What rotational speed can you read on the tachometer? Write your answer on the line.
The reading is 150 rpm
